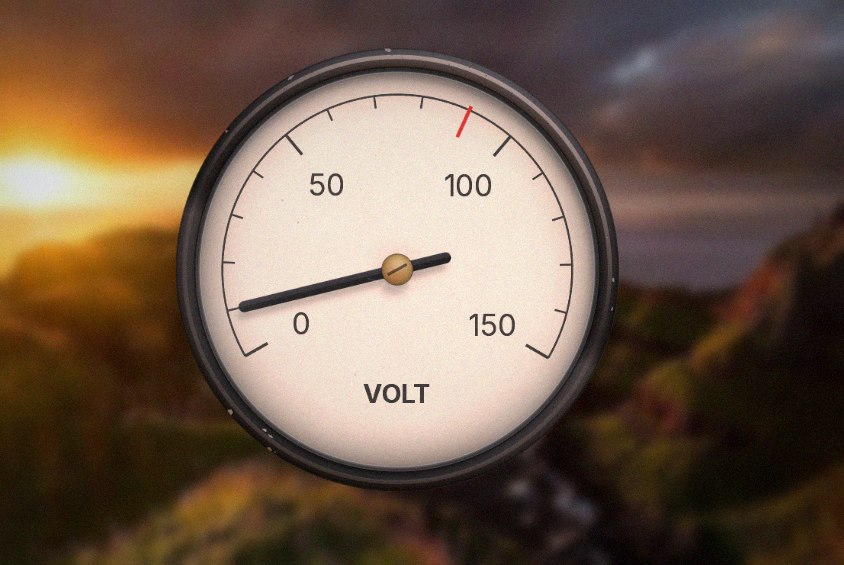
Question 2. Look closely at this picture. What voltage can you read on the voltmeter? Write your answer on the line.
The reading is 10 V
